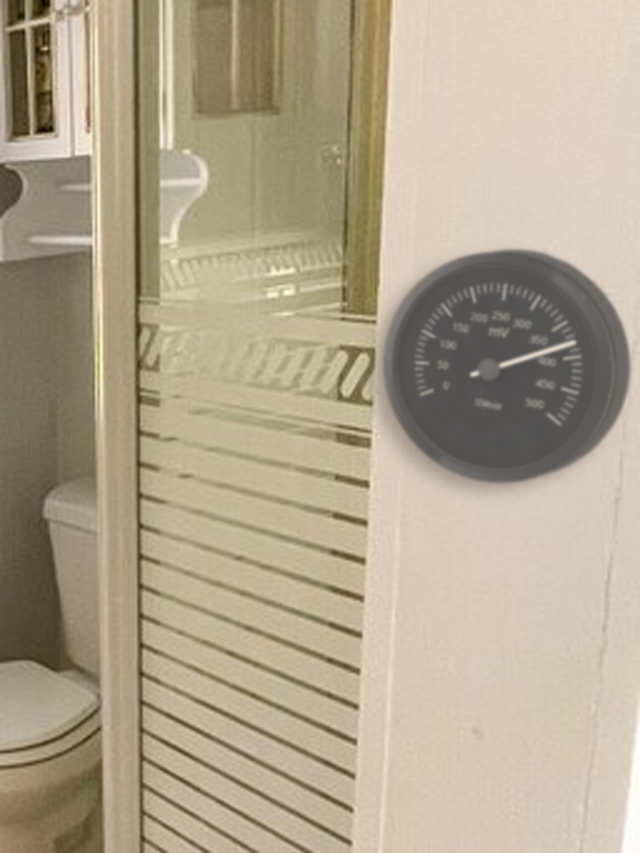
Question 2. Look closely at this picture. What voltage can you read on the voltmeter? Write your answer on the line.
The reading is 380 mV
